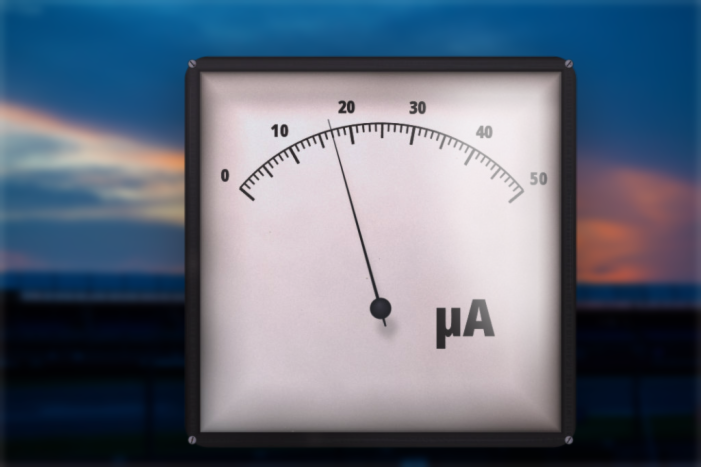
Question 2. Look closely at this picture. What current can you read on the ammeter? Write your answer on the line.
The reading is 17 µA
